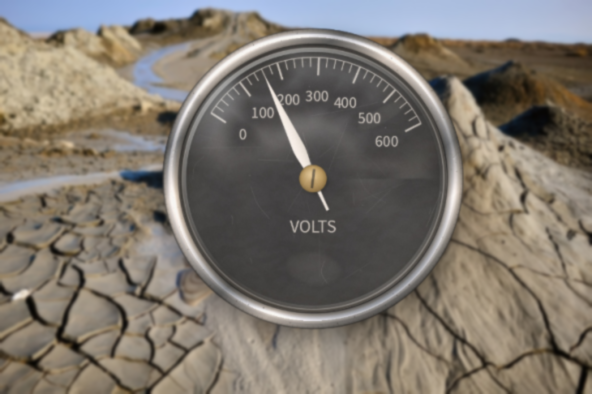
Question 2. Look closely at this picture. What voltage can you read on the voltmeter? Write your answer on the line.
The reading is 160 V
